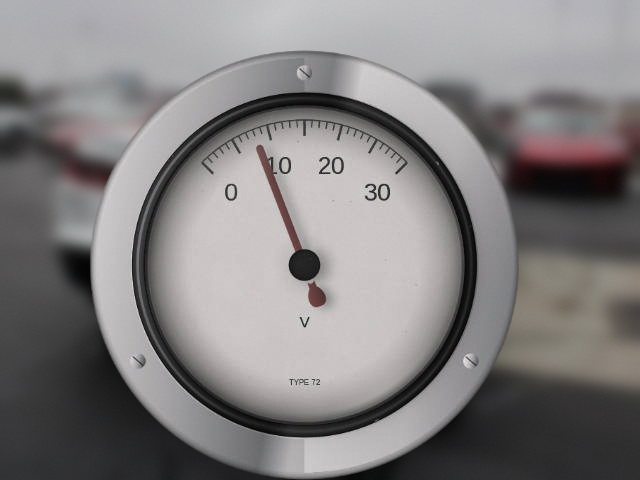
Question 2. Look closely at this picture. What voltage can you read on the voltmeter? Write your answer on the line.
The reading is 8 V
